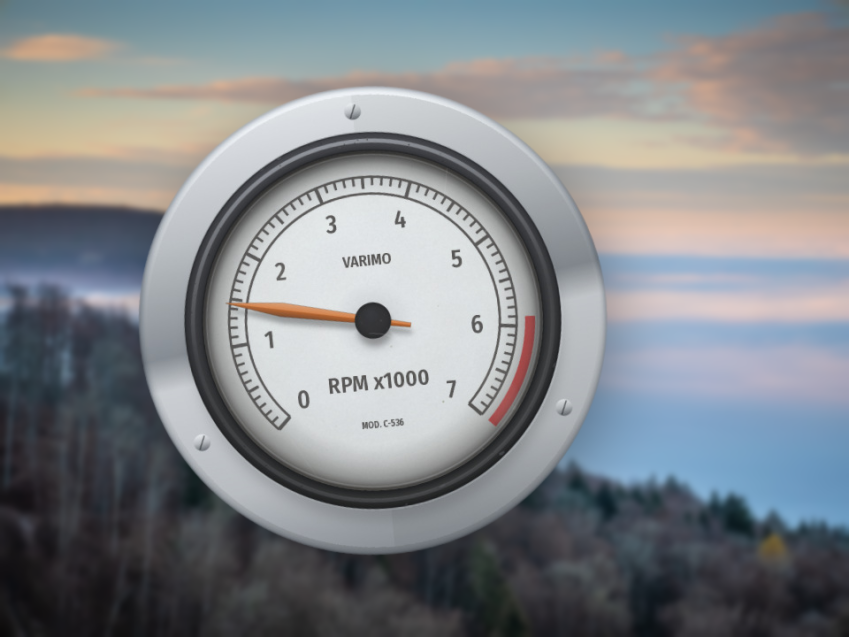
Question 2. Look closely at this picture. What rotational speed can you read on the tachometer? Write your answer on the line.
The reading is 1450 rpm
